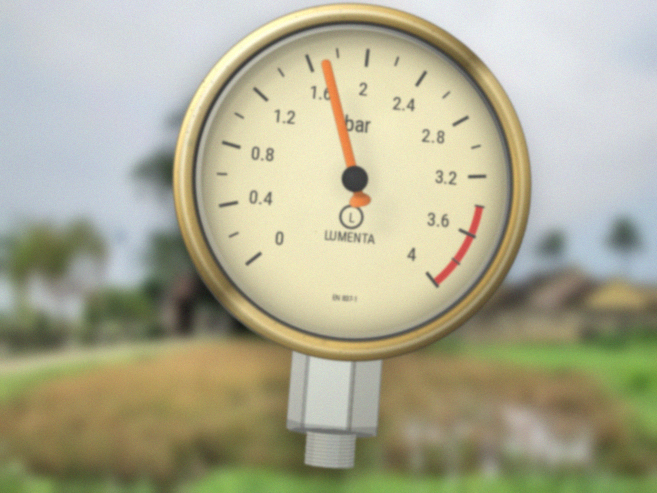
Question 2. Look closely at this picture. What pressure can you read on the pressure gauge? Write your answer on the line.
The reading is 1.7 bar
